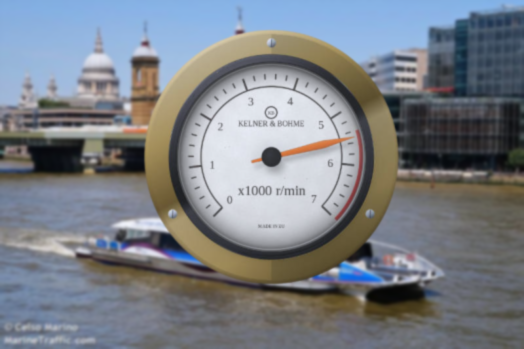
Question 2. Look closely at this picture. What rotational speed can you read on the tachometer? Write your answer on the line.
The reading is 5500 rpm
